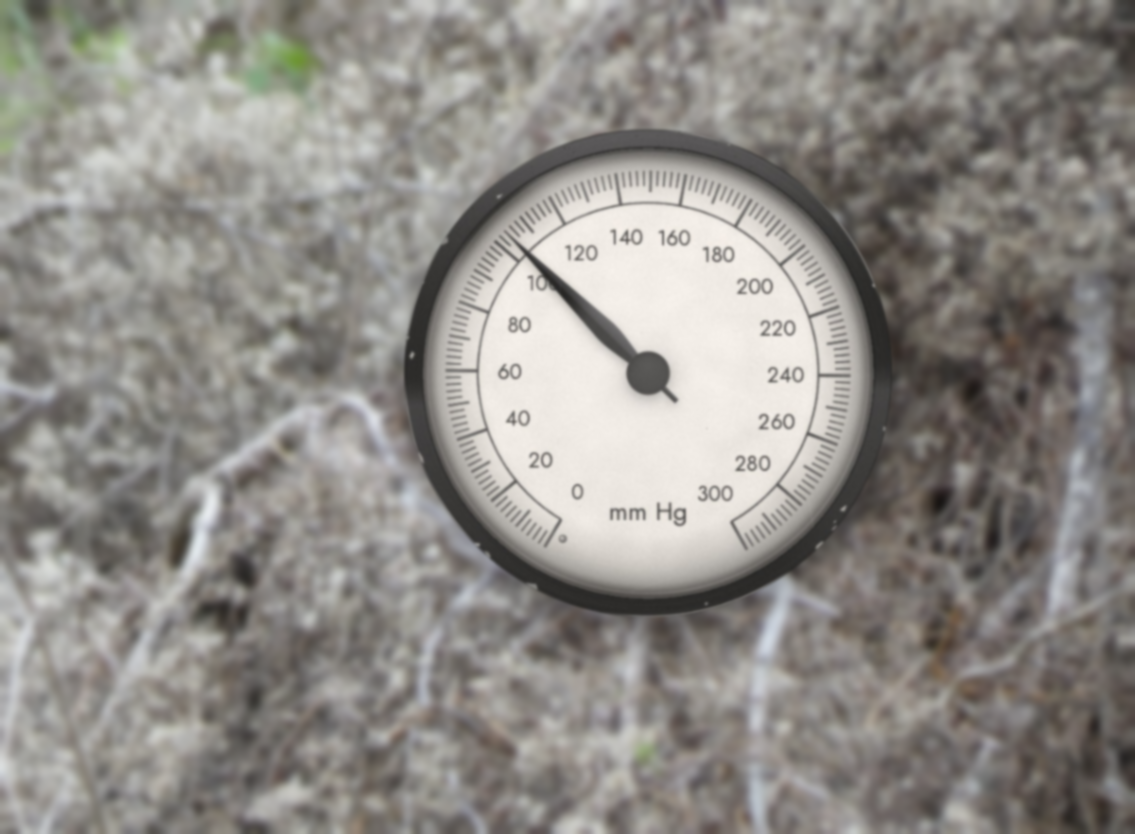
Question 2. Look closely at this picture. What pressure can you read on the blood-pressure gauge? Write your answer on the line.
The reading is 104 mmHg
